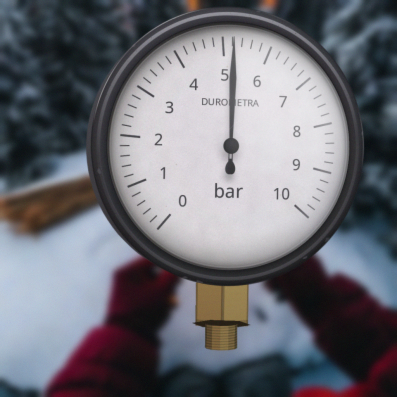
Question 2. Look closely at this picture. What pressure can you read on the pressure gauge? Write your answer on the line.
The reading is 5.2 bar
